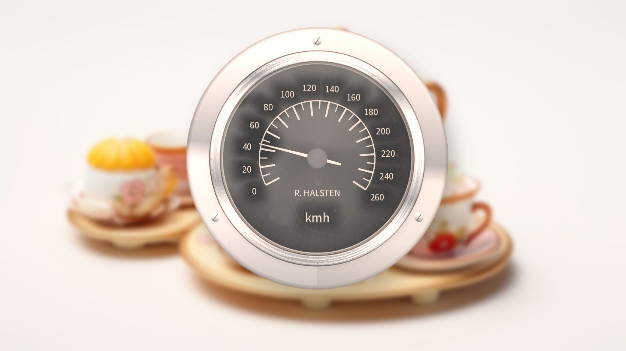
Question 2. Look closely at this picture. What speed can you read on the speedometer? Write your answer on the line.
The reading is 45 km/h
